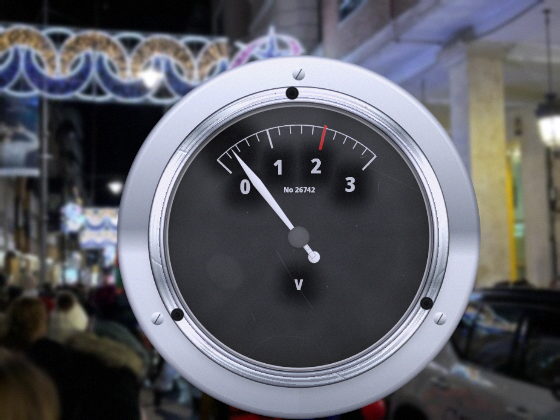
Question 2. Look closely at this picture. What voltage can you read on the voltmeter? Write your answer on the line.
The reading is 0.3 V
